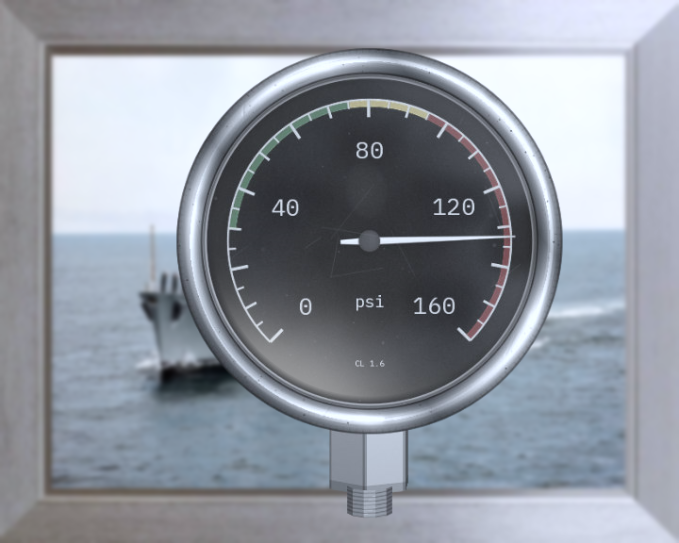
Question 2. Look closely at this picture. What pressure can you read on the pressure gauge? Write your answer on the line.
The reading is 132.5 psi
